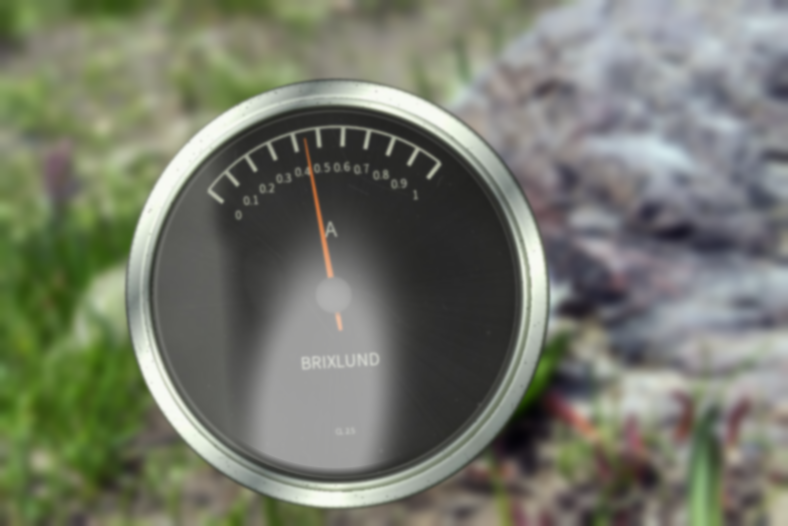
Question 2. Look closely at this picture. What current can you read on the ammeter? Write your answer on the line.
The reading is 0.45 A
